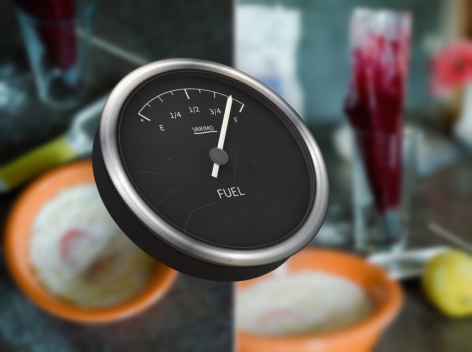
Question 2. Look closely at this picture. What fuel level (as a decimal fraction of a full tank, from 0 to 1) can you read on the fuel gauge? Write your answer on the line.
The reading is 0.875
